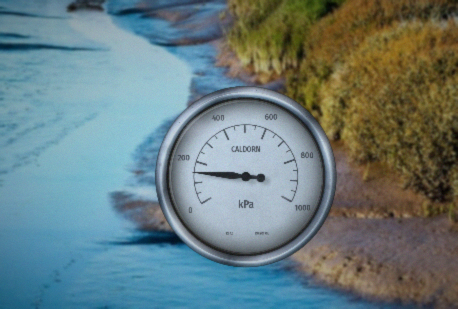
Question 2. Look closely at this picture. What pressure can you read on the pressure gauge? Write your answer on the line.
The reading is 150 kPa
